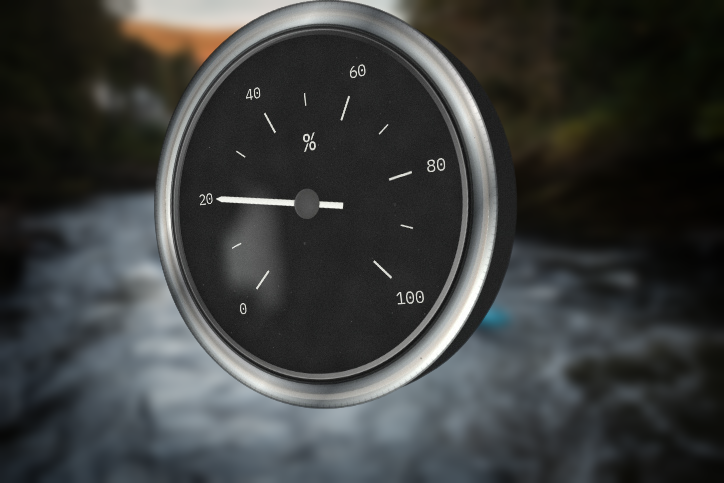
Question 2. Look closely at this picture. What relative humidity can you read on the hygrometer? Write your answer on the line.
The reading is 20 %
